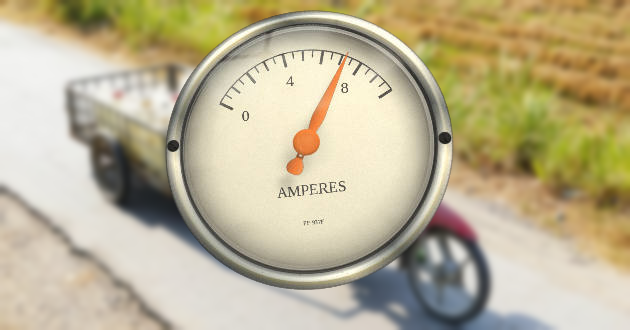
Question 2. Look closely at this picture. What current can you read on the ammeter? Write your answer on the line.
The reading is 7.25 A
